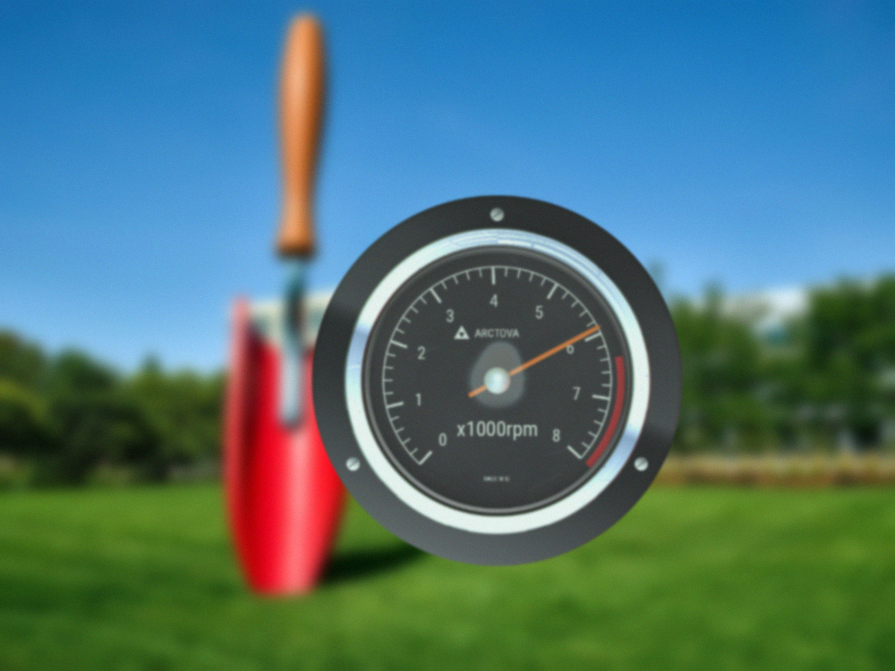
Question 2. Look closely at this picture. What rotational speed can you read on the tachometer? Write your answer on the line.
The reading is 5900 rpm
